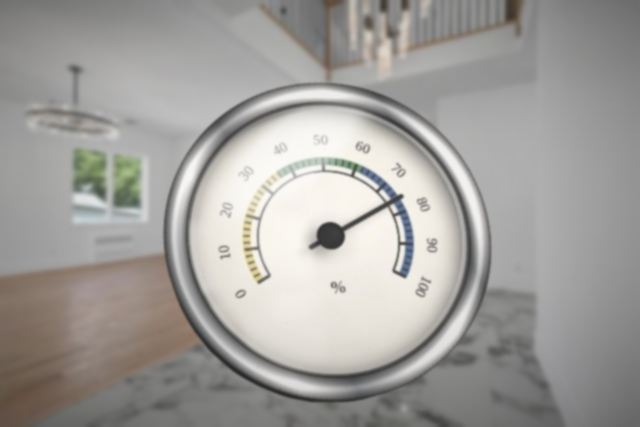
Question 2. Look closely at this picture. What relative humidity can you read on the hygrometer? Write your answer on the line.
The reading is 76 %
